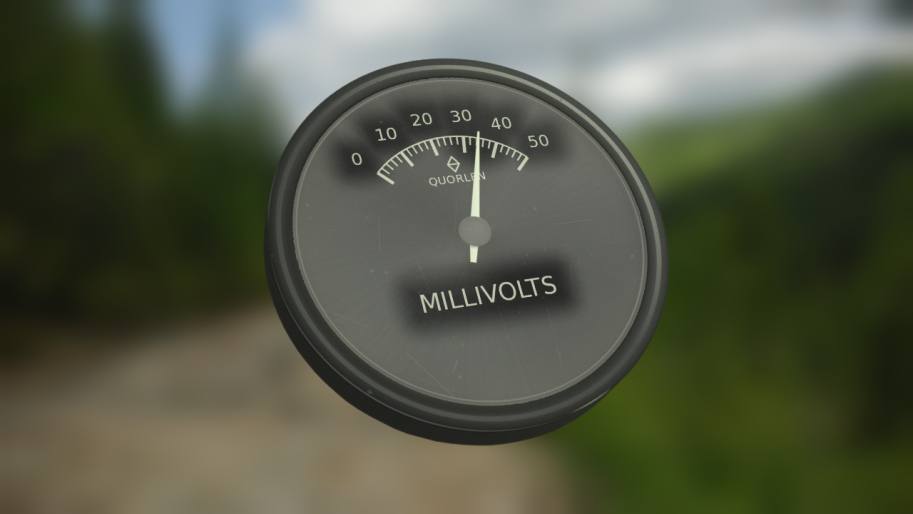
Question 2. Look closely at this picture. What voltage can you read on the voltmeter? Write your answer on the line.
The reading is 34 mV
